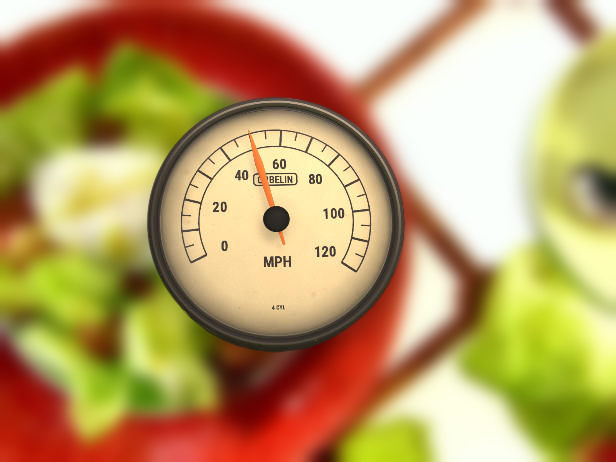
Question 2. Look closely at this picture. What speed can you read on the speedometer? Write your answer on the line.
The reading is 50 mph
